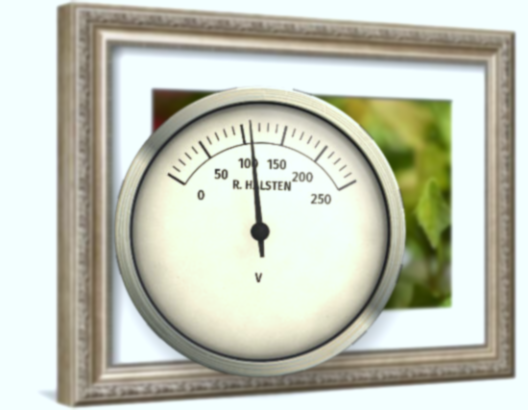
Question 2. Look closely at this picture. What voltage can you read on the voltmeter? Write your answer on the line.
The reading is 110 V
